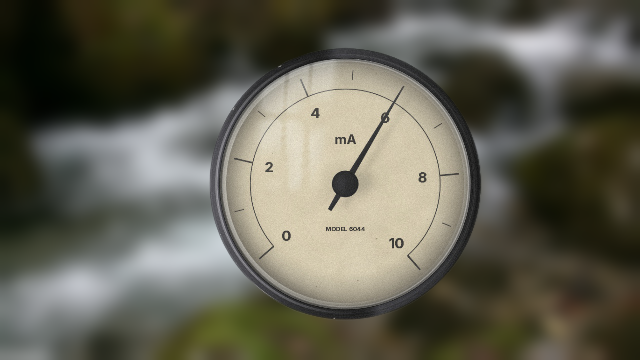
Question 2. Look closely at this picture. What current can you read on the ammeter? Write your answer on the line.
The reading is 6 mA
